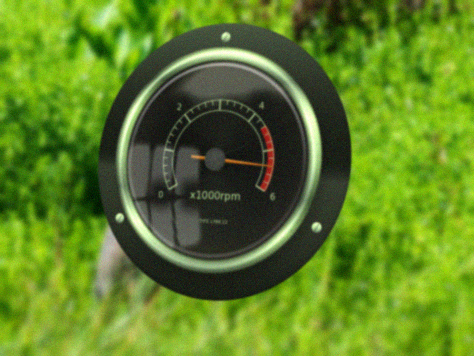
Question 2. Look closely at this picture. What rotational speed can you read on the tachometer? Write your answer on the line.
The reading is 5400 rpm
